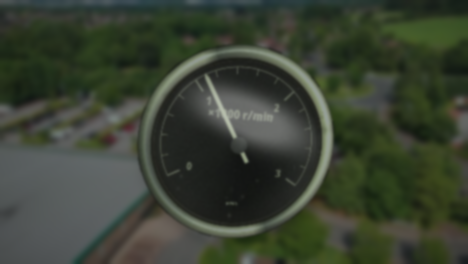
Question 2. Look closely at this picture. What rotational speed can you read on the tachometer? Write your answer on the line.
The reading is 1100 rpm
